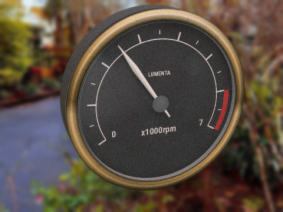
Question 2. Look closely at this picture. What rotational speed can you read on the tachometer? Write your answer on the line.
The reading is 2500 rpm
